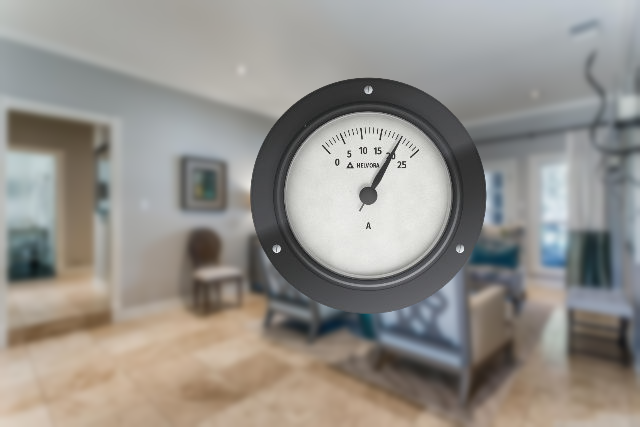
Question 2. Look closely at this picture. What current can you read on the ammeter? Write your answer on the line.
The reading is 20 A
